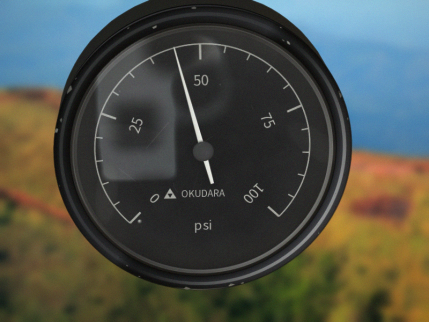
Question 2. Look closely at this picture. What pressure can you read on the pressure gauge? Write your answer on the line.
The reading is 45 psi
